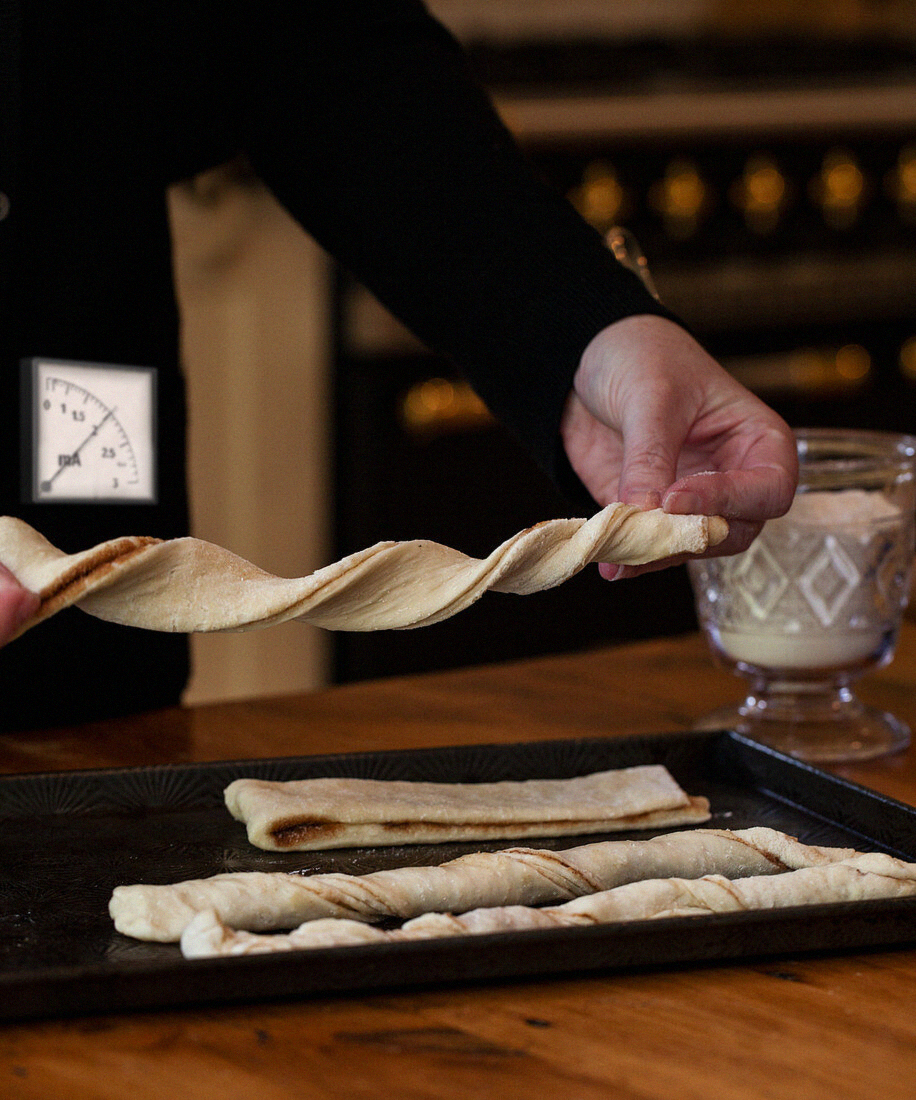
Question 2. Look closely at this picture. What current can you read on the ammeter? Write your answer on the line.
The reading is 2 mA
